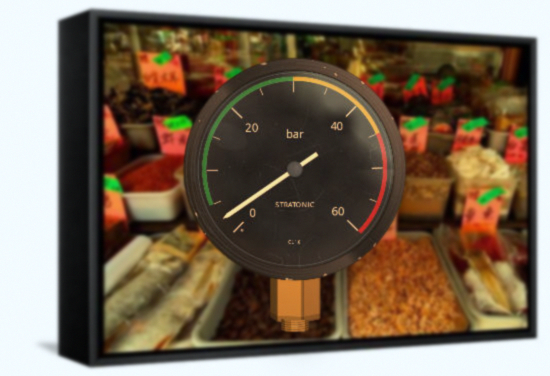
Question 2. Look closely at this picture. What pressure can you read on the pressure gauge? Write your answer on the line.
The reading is 2.5 bar
